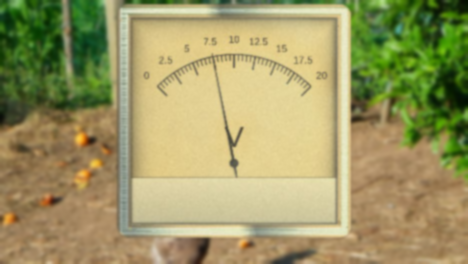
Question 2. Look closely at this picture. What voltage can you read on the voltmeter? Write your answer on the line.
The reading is 7.5 V
